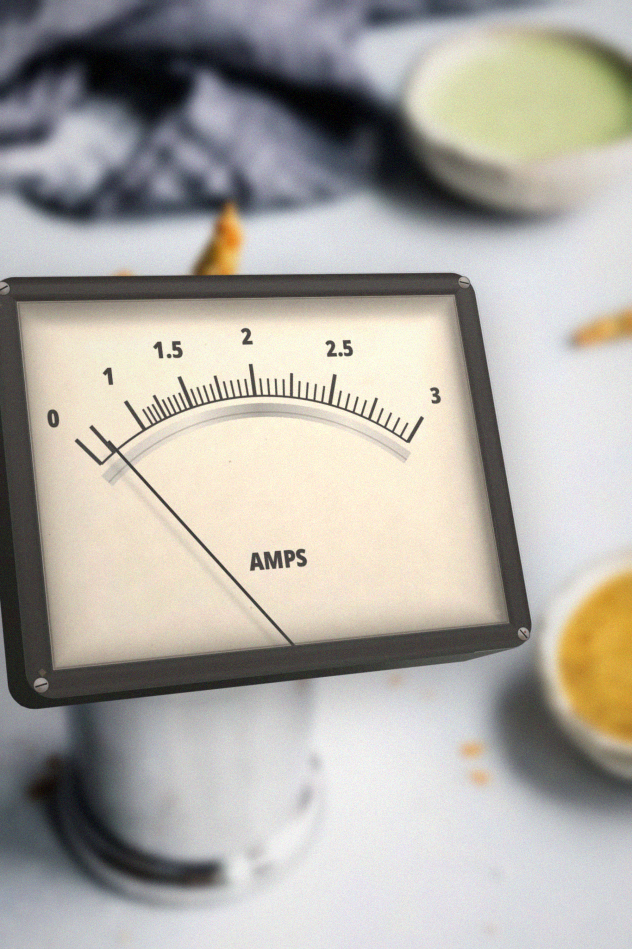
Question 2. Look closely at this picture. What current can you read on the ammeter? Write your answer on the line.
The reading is 0.5 A
